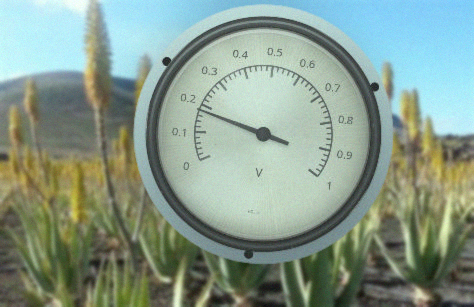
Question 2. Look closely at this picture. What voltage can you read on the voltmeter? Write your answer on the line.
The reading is 0.18 V
